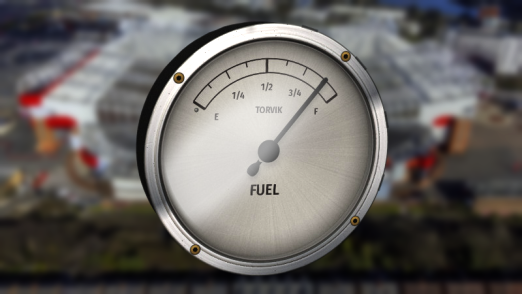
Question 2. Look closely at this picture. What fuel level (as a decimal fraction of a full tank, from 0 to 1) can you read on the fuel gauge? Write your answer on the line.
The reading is 0.875
